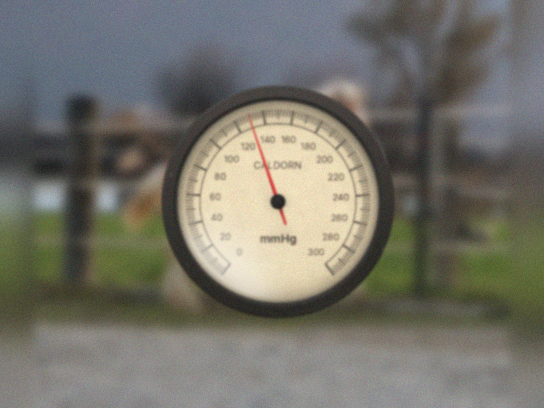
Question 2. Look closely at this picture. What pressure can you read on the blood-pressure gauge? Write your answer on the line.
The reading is 130 mmHg
